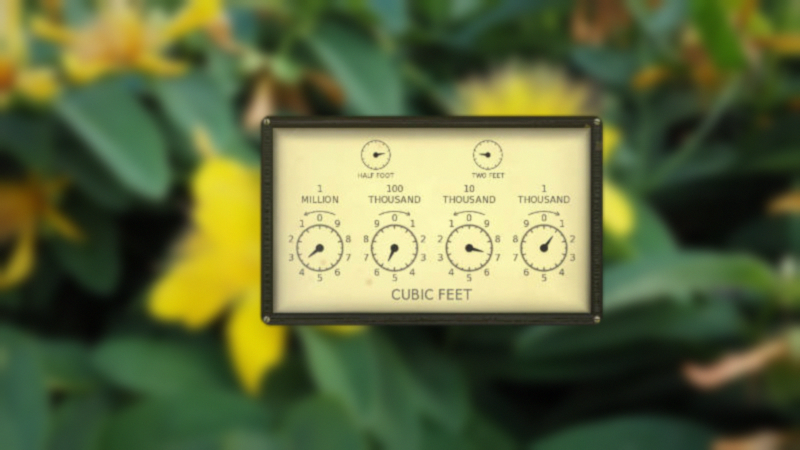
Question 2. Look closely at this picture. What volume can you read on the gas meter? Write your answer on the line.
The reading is 357100 ft³
